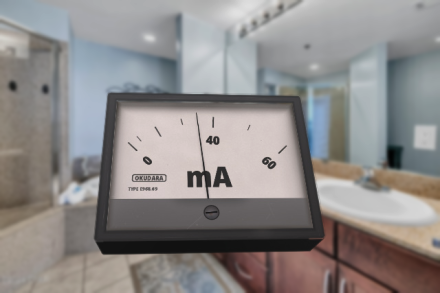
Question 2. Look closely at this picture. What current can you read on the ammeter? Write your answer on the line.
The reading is 35 mA
